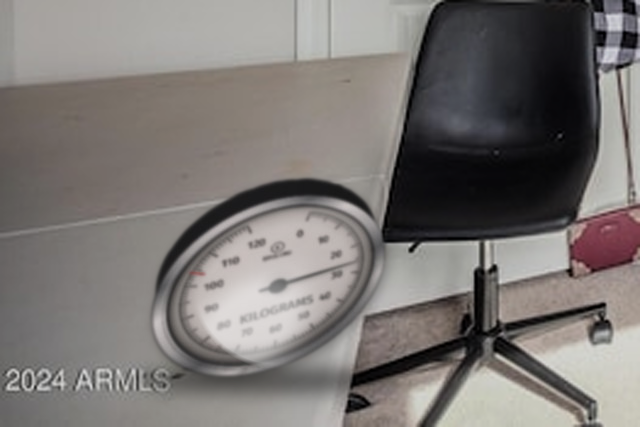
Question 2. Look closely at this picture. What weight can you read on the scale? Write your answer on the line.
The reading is 25 kg
